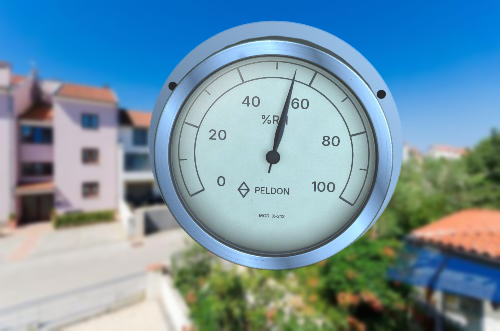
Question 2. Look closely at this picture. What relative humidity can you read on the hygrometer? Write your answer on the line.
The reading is 55 %
